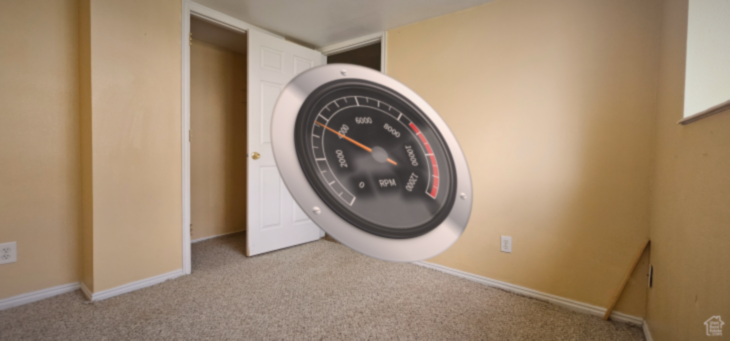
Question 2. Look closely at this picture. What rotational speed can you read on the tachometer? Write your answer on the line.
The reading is 3500 rpm
